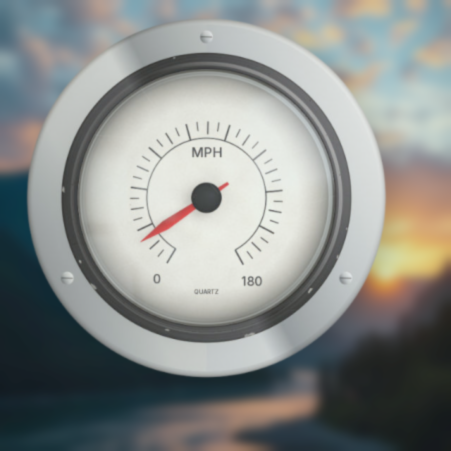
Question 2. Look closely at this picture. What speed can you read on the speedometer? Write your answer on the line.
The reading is 15 mph
